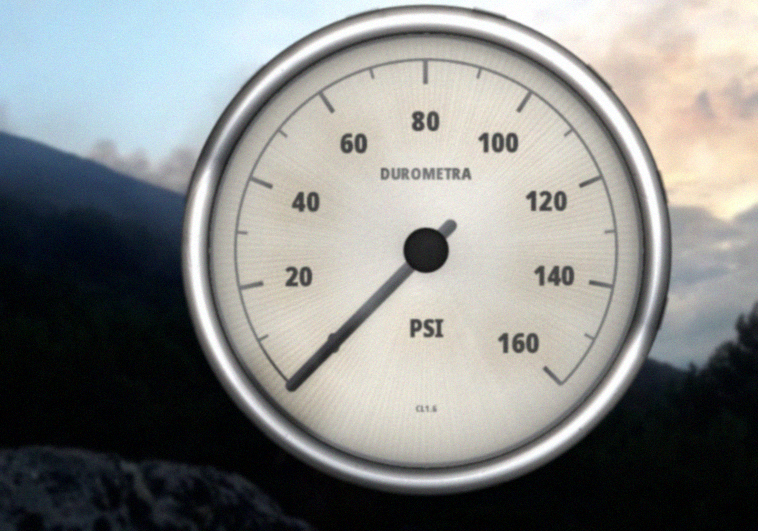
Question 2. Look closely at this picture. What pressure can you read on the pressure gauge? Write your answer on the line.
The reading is 0 psi
